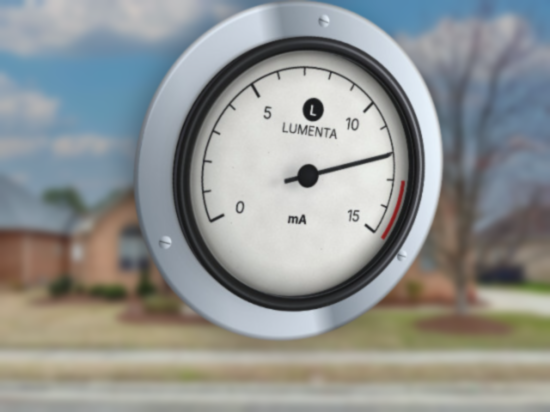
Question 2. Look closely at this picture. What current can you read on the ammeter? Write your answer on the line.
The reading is 12 mA
